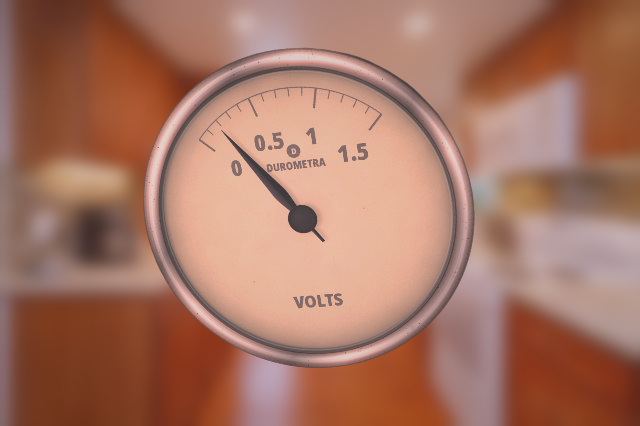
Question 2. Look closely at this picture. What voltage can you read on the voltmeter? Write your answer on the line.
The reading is 0.2 V
